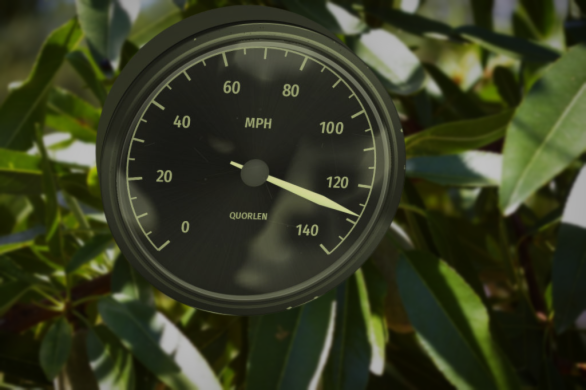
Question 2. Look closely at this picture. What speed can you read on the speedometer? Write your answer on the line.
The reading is 127.5 mph
